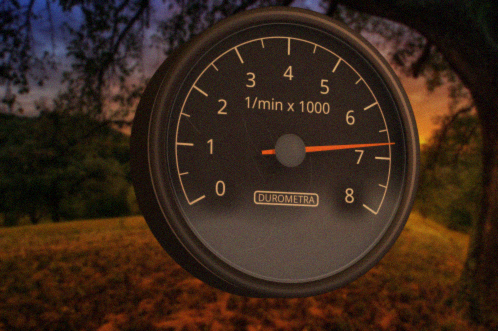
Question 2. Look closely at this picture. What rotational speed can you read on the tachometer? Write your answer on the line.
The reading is 6750 rpm
